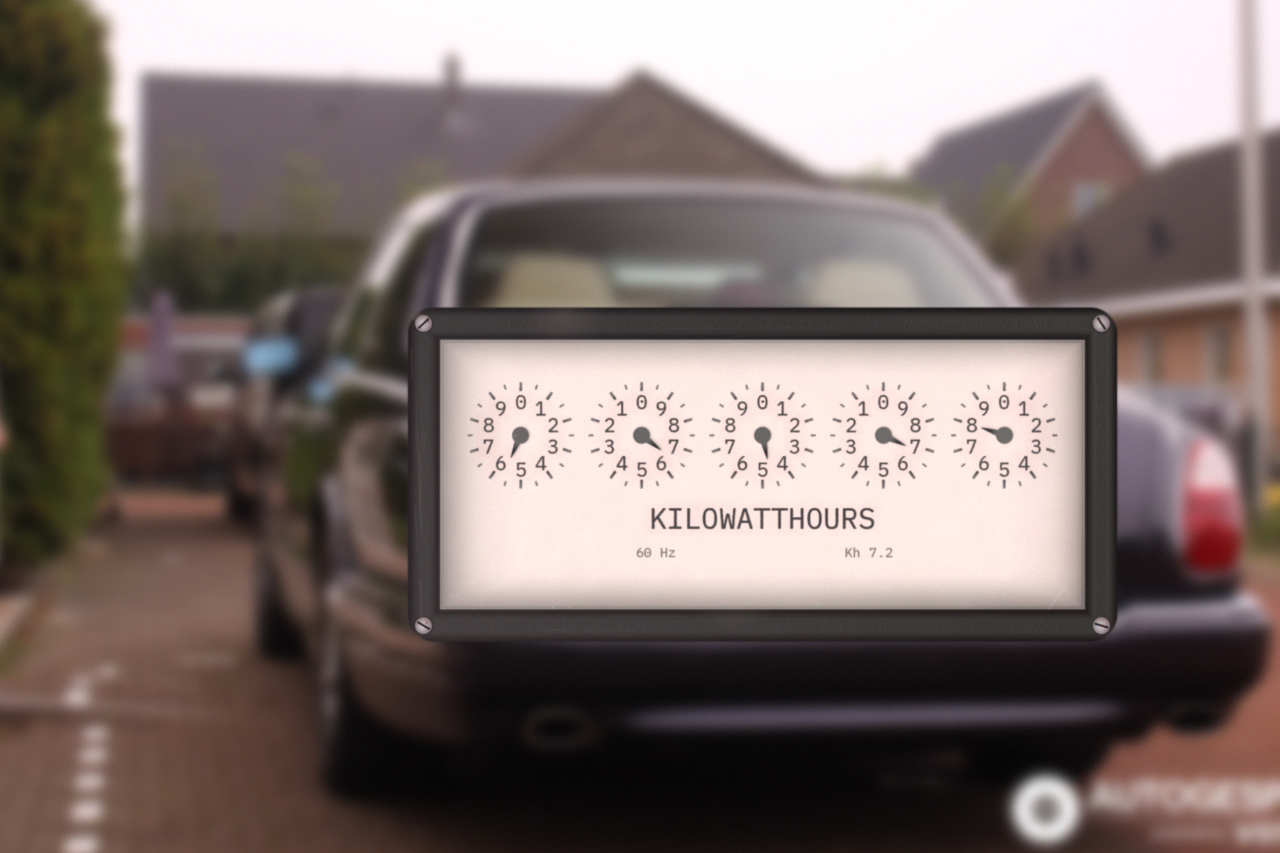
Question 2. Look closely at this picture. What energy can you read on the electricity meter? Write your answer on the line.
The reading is 56468 kWh
